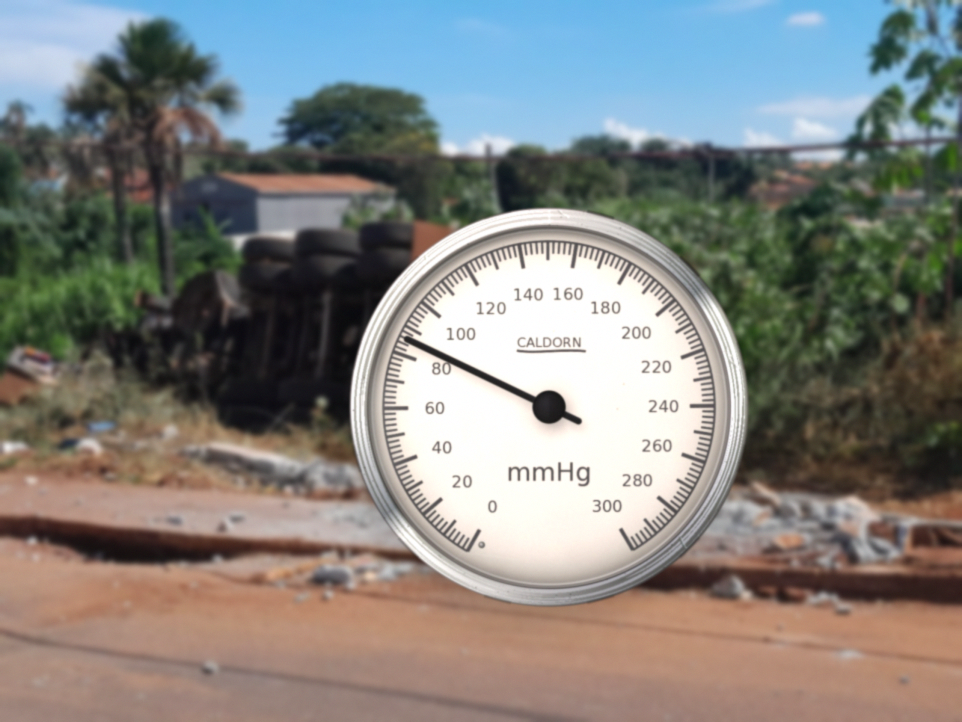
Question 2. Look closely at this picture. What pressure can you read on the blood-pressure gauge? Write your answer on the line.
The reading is 86 mmHg
